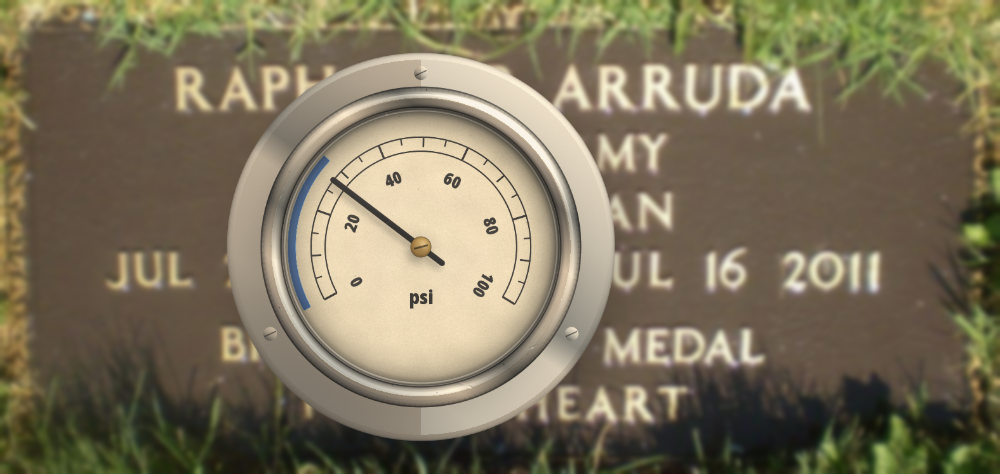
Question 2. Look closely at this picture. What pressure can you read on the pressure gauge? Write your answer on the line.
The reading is 27.5 psi
